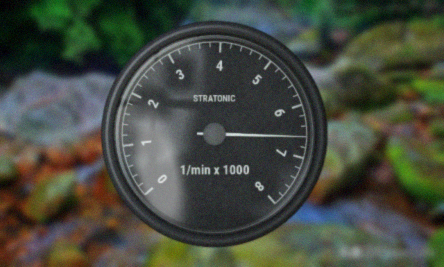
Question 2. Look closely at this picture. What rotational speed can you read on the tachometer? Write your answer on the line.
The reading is 6600 rpm
